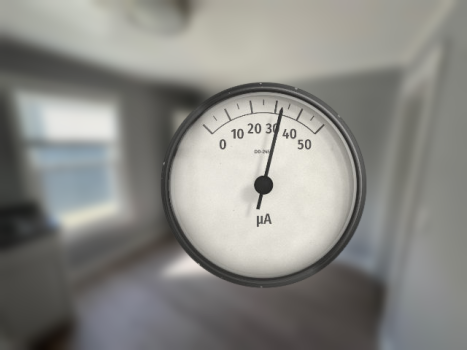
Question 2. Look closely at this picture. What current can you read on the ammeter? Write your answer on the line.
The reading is 32.5 µA
